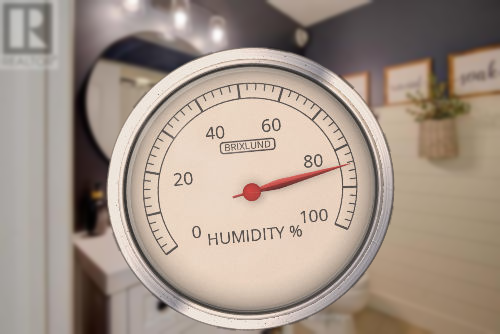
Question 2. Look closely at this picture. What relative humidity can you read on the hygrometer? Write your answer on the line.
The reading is 84 %
